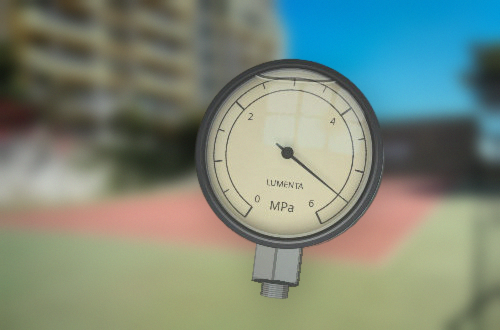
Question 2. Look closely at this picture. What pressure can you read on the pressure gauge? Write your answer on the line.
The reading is 5.5 MPa
